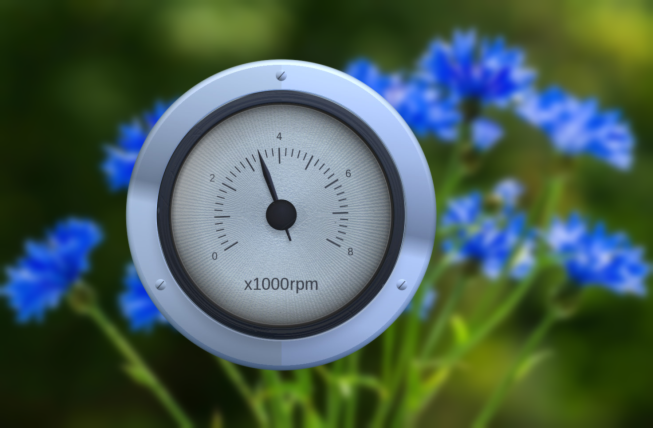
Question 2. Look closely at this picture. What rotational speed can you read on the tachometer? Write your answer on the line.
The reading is 3400 rpm
